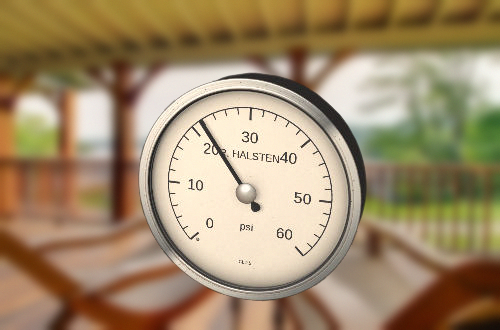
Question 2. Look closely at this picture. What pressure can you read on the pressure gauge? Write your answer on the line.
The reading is 22 psi
